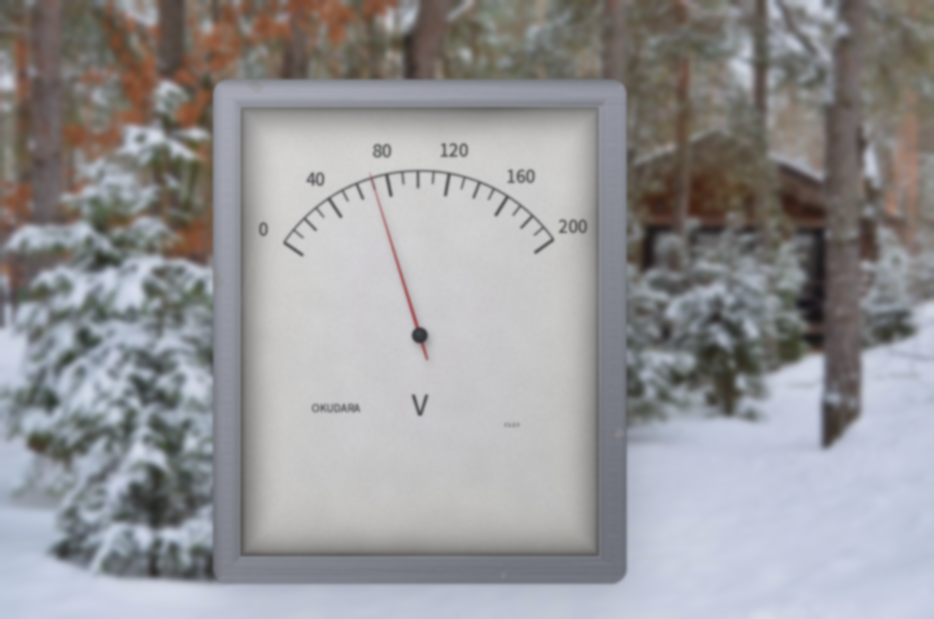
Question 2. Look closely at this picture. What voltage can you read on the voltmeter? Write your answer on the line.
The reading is 70 V
